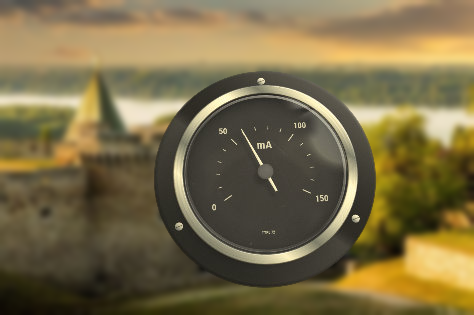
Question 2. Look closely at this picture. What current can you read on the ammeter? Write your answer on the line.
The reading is 60 mA
